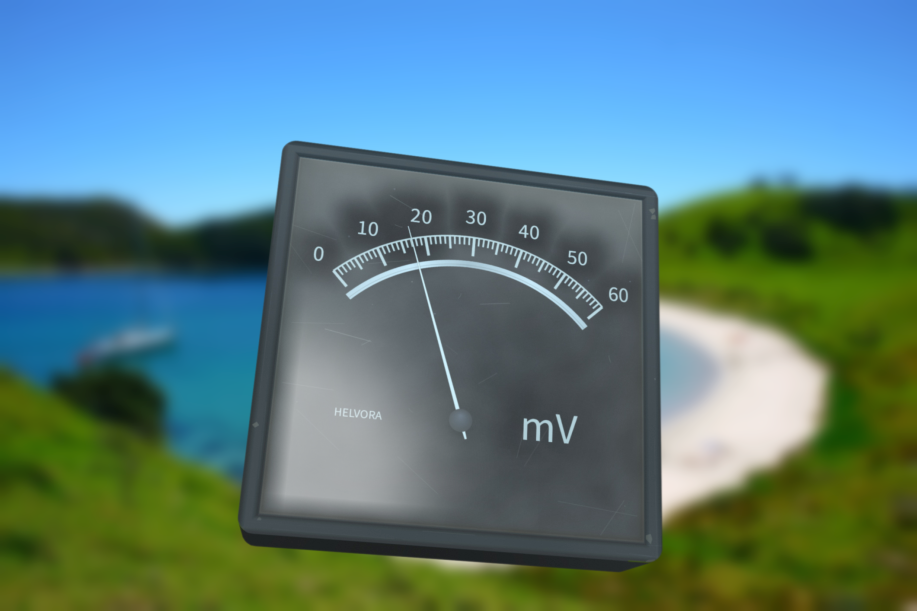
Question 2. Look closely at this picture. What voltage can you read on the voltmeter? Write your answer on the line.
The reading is 17 mV
